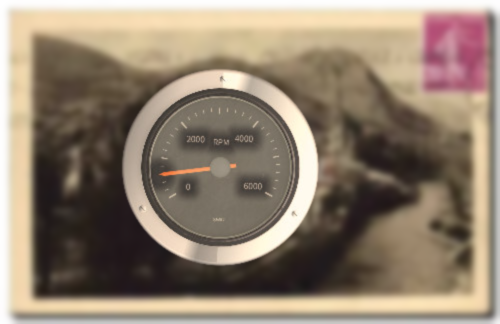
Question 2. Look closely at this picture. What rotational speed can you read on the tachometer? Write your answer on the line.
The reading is 600 rpm
